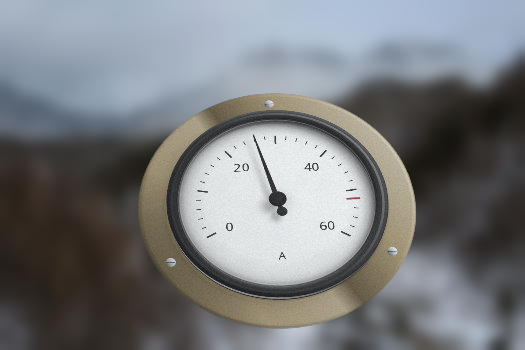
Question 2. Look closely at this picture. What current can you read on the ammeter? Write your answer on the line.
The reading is 26 A
